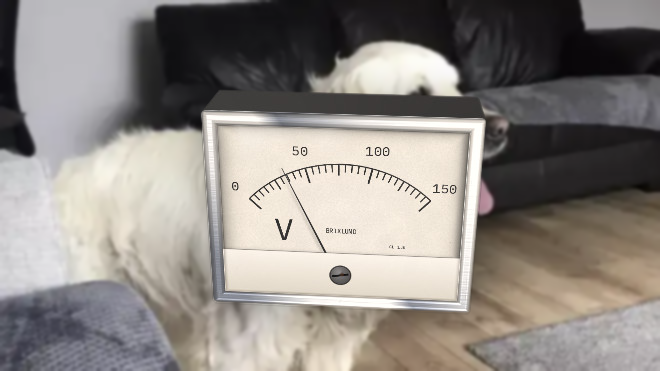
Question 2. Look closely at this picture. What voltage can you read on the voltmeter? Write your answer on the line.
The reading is 35 V
